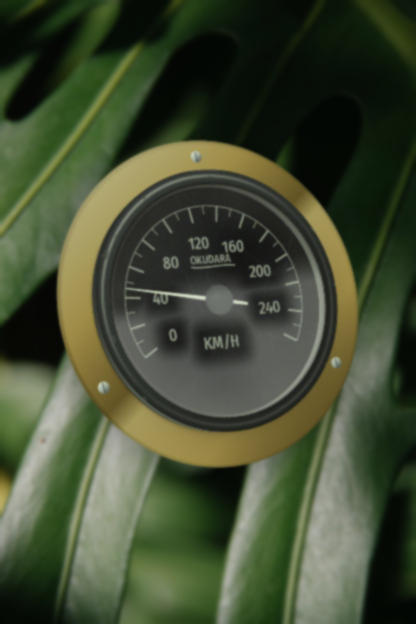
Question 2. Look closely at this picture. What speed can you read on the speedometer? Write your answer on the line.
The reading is 45 km/h
